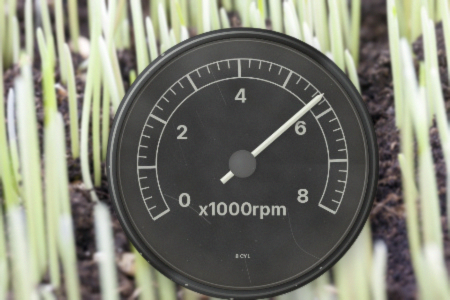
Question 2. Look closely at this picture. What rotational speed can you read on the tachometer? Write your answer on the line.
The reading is 5700 rpm
